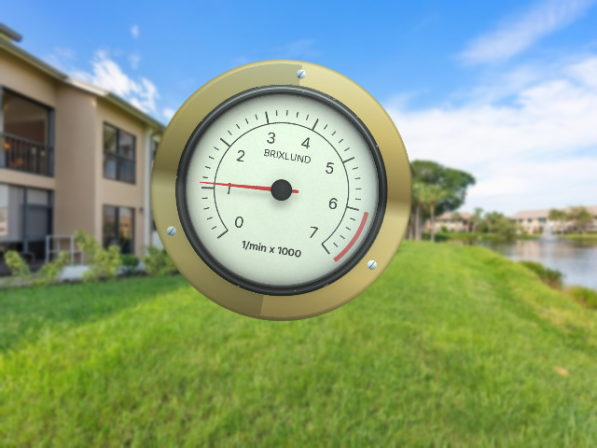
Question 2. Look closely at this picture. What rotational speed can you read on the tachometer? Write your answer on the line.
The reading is 1100 rpm
